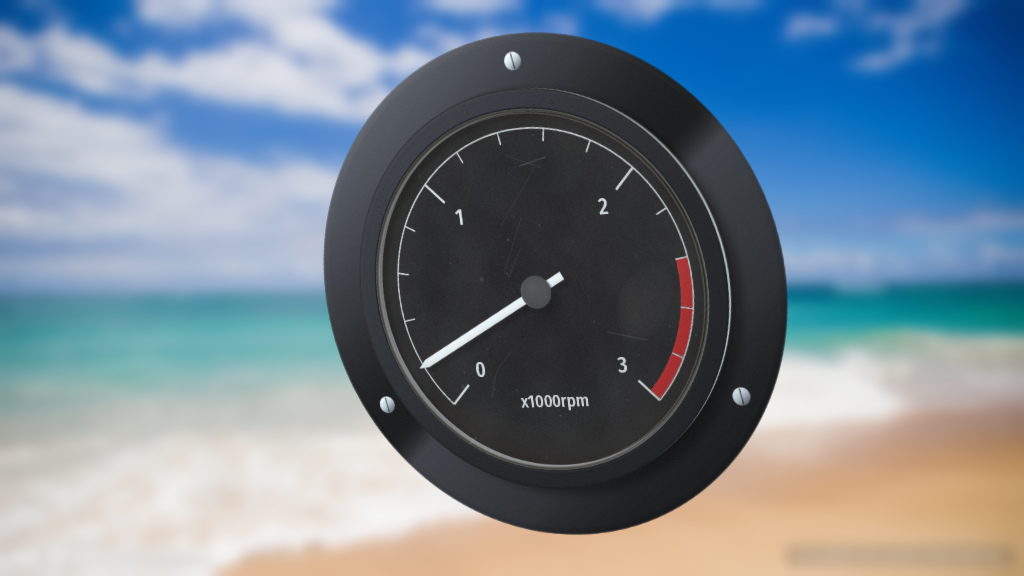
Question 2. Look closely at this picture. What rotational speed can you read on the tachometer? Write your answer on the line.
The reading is 200 rpm
